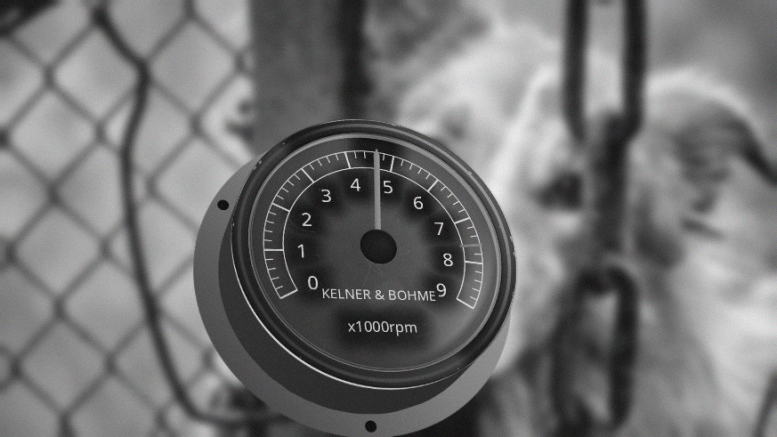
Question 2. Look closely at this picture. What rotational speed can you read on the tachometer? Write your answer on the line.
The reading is 4600 rpm
